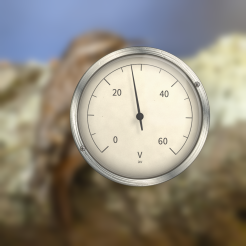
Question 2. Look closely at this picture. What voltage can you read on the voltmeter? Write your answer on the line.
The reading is 27.5 V
